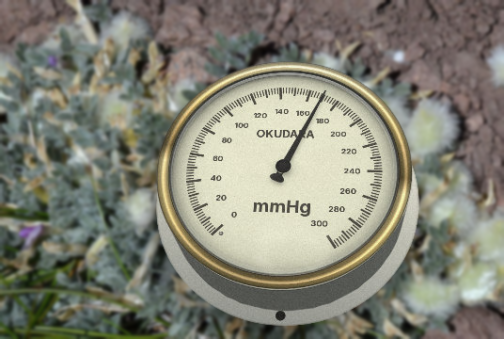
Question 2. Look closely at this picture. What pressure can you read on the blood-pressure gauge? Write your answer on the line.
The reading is 170 mmHg
